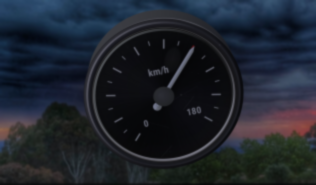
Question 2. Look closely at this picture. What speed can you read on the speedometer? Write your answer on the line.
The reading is 120 km/h
